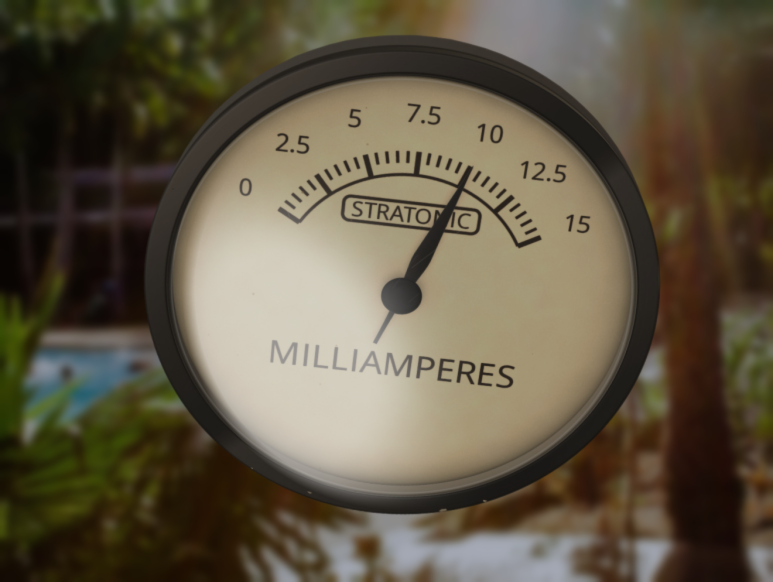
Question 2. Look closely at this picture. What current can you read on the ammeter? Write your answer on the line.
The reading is 10 mA
